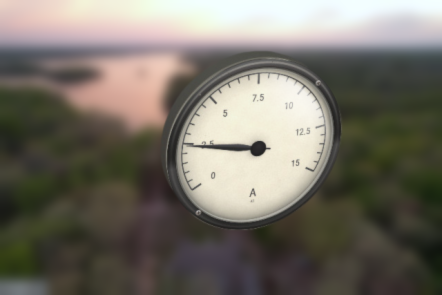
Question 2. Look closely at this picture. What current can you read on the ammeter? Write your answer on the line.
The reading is 2.5 A
